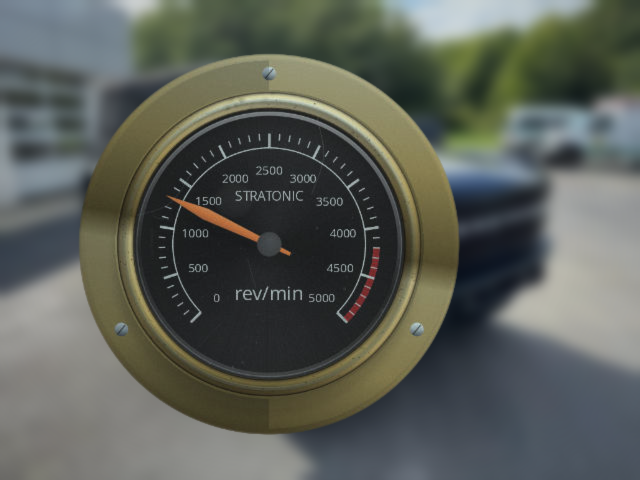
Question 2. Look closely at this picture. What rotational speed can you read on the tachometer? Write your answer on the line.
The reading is 1300 rpm
